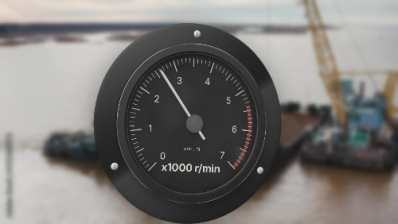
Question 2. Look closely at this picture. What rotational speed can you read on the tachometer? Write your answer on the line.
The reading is 2600 rpm
